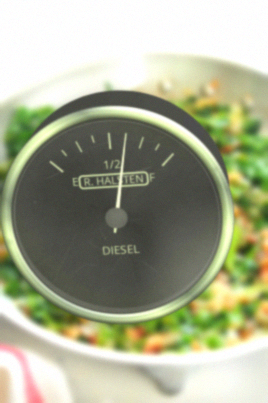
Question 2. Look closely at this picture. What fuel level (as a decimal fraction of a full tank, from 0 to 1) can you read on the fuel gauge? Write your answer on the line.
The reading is 0.625
